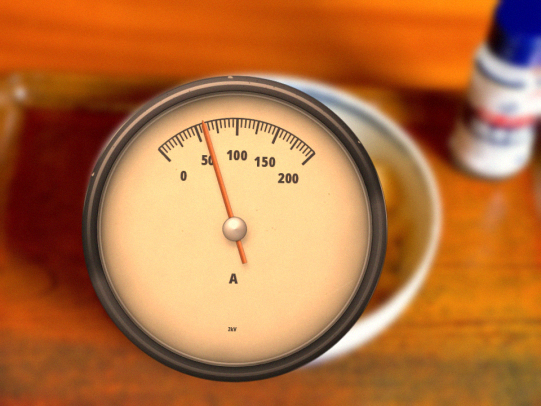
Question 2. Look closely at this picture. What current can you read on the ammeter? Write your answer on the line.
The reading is 60 A
